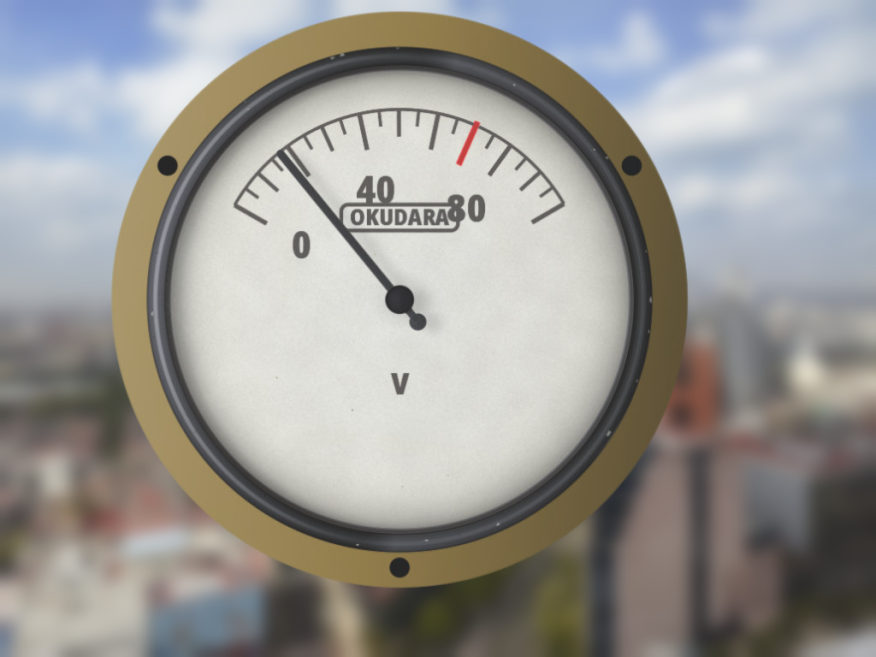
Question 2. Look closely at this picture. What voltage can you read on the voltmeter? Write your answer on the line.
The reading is 17.5 V
